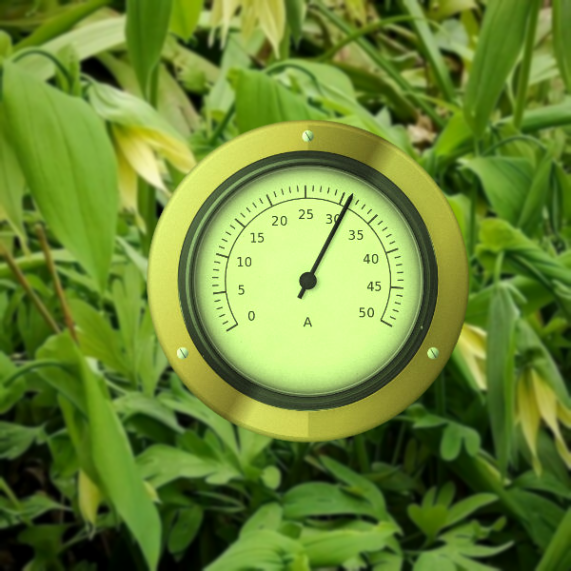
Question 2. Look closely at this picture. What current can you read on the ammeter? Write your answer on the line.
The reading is 31 A
